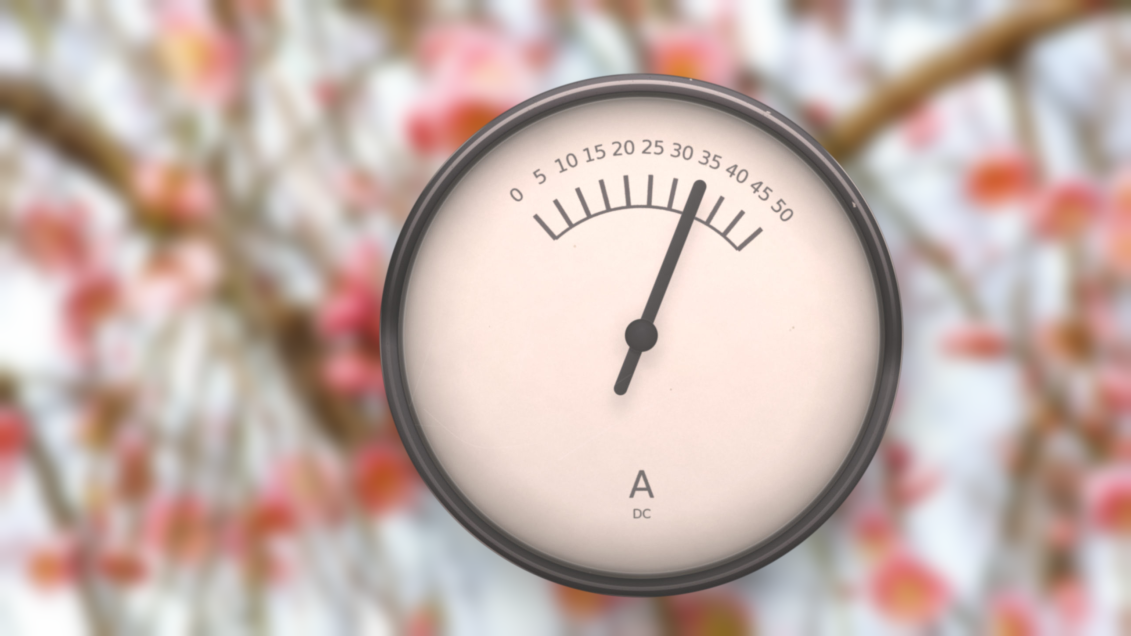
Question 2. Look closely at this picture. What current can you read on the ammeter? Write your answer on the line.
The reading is 35 A
